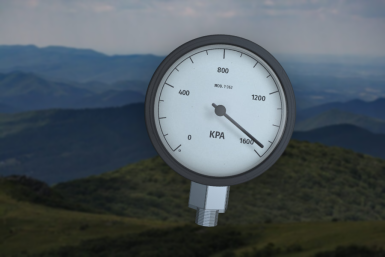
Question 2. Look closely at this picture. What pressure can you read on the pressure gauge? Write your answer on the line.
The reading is 1550 kPa
